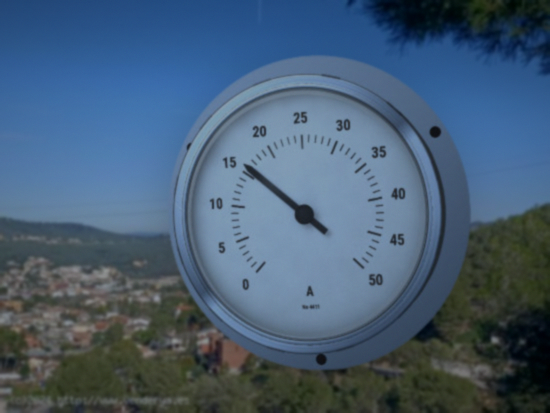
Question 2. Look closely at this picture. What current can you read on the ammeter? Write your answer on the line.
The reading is 16 A
